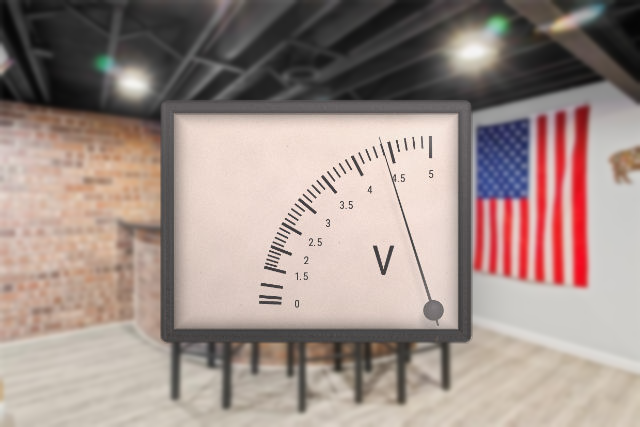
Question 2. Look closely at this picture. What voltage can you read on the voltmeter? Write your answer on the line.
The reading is 4.4 V
